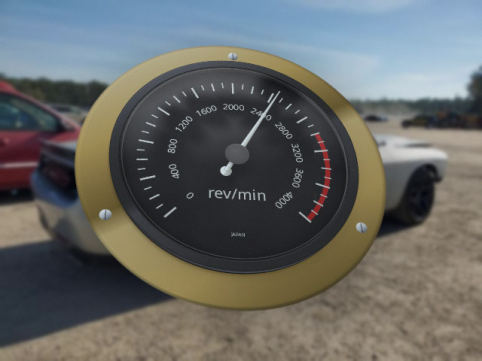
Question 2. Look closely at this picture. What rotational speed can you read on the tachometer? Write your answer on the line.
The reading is 2450 rpm
